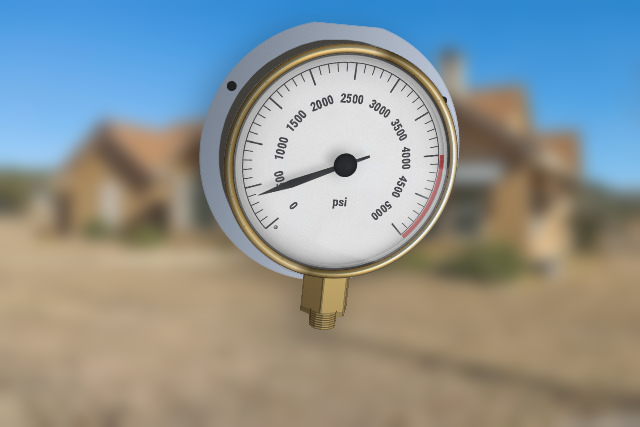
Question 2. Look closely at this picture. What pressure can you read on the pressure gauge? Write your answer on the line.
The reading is 400 psi
